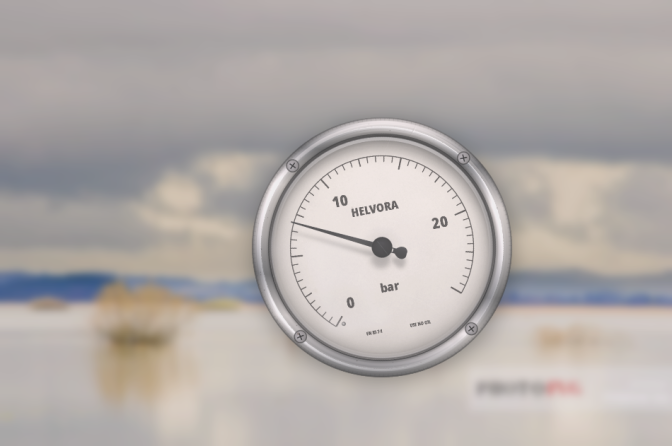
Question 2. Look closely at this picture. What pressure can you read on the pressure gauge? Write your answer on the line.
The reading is 7 bar
